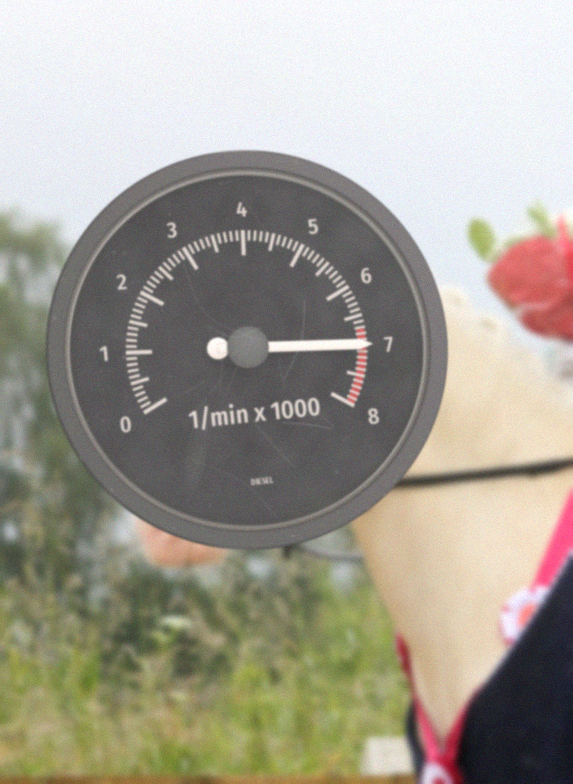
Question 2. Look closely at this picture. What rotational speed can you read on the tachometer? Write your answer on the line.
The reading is 7000 rpm
